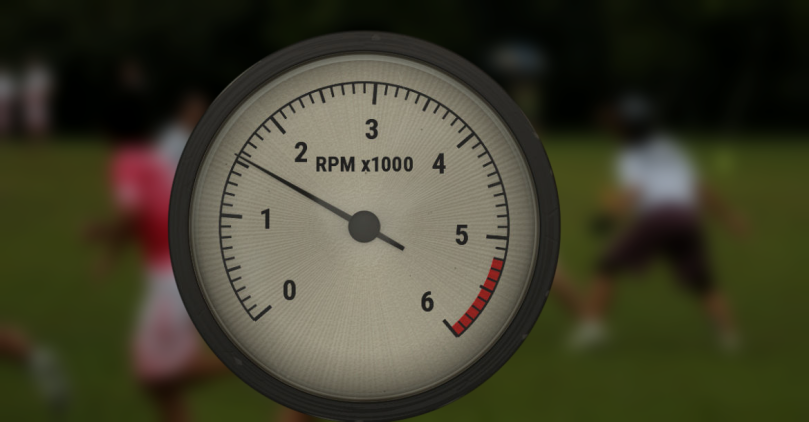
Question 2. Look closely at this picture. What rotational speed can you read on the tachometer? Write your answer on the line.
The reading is 1550 rpm
